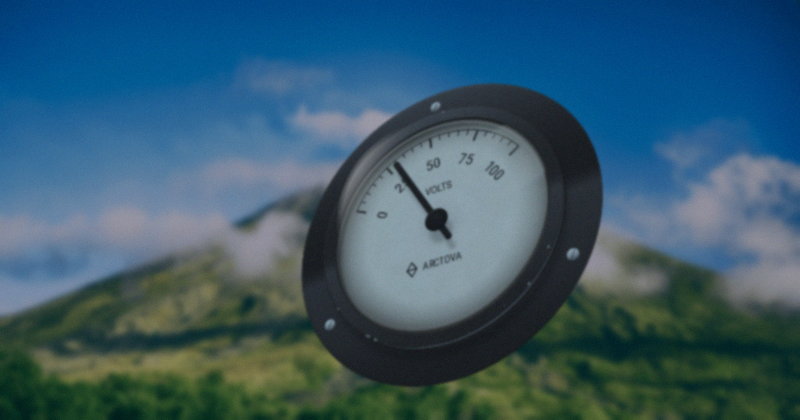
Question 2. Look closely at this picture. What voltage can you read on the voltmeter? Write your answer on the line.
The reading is 30 V
